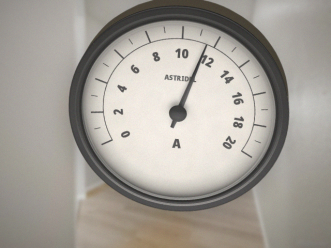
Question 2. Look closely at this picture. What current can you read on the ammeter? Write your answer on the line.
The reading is 11.5 A
